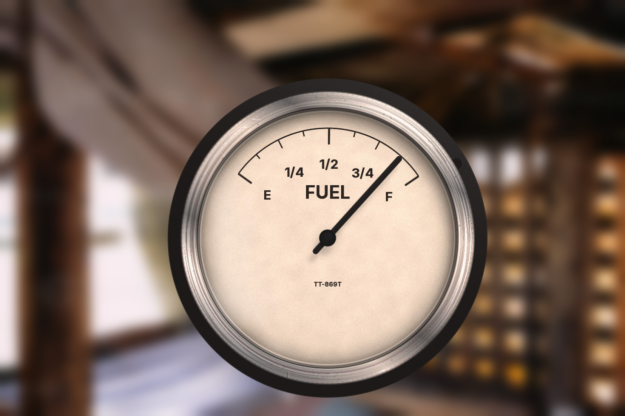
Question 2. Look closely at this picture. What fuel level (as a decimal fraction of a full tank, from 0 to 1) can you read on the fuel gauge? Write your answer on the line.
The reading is 0.875
